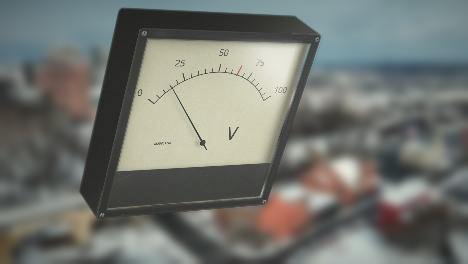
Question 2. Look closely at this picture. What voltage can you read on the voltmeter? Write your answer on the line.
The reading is 15 V
